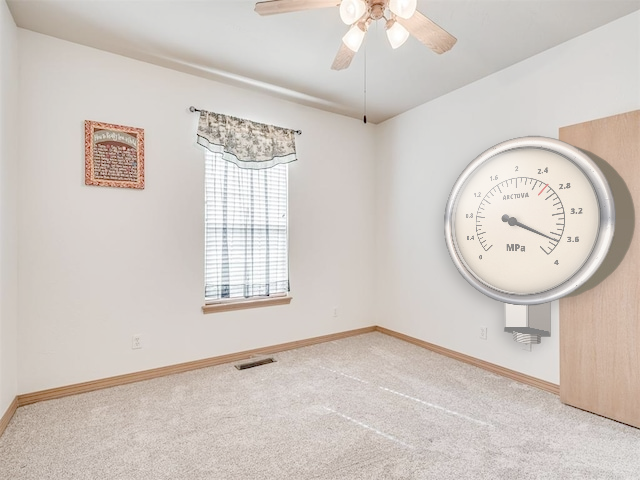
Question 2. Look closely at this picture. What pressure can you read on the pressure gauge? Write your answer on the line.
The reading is 3.7 MPa
